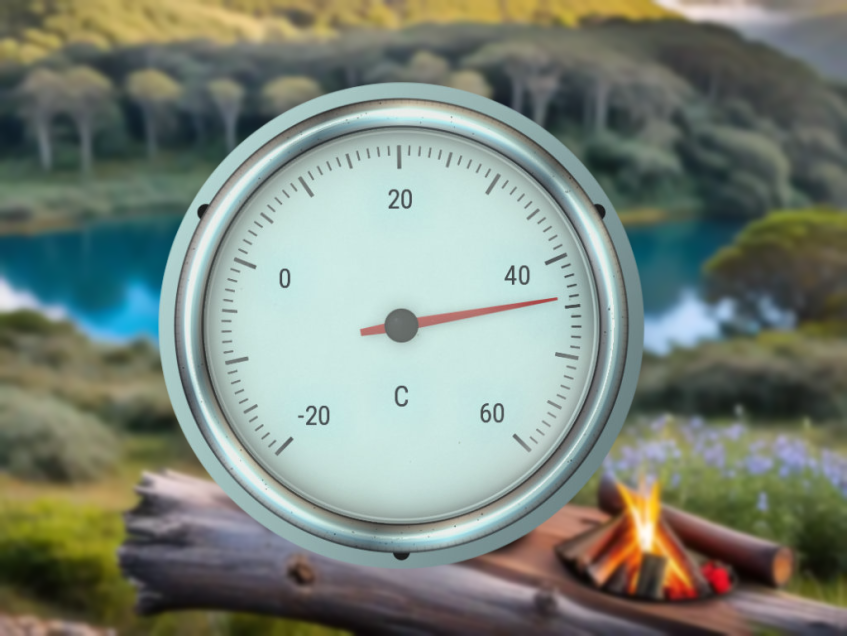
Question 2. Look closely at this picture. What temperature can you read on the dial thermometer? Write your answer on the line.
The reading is 44 °C
